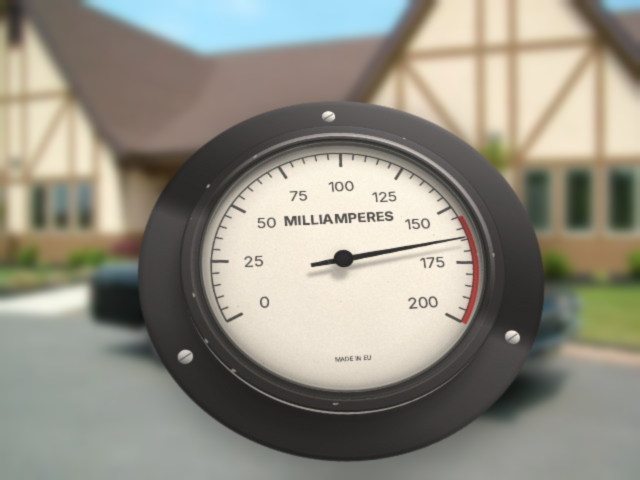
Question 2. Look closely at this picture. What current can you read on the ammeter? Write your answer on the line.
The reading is 165 mA
